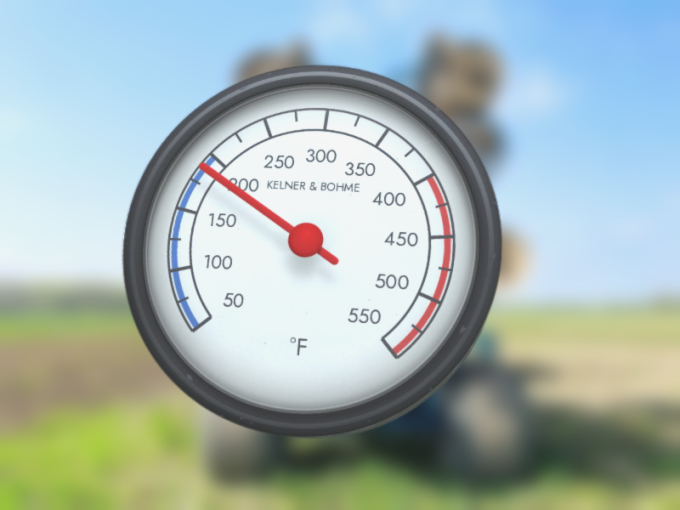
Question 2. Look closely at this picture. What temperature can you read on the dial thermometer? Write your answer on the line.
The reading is 187.5 °F
